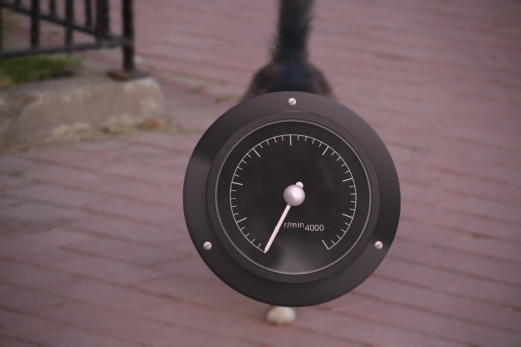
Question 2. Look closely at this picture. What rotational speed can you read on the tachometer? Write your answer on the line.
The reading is 0 rpm
